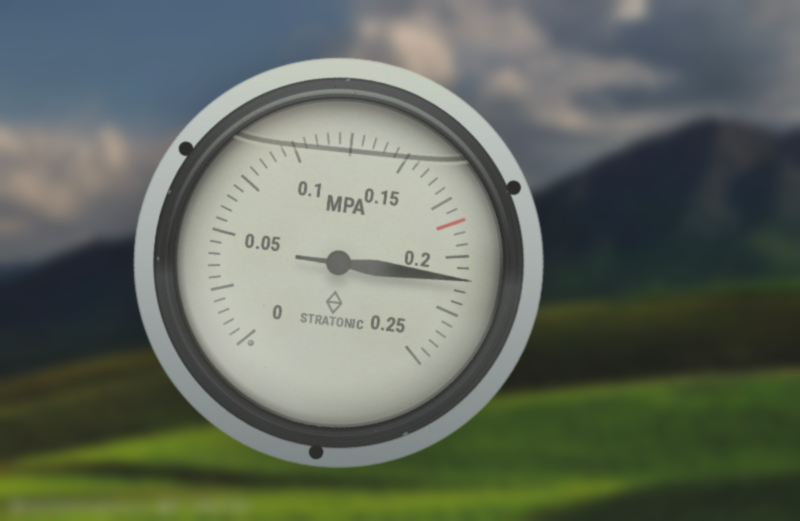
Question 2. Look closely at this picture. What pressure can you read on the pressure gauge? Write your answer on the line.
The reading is 0.21 MPa
